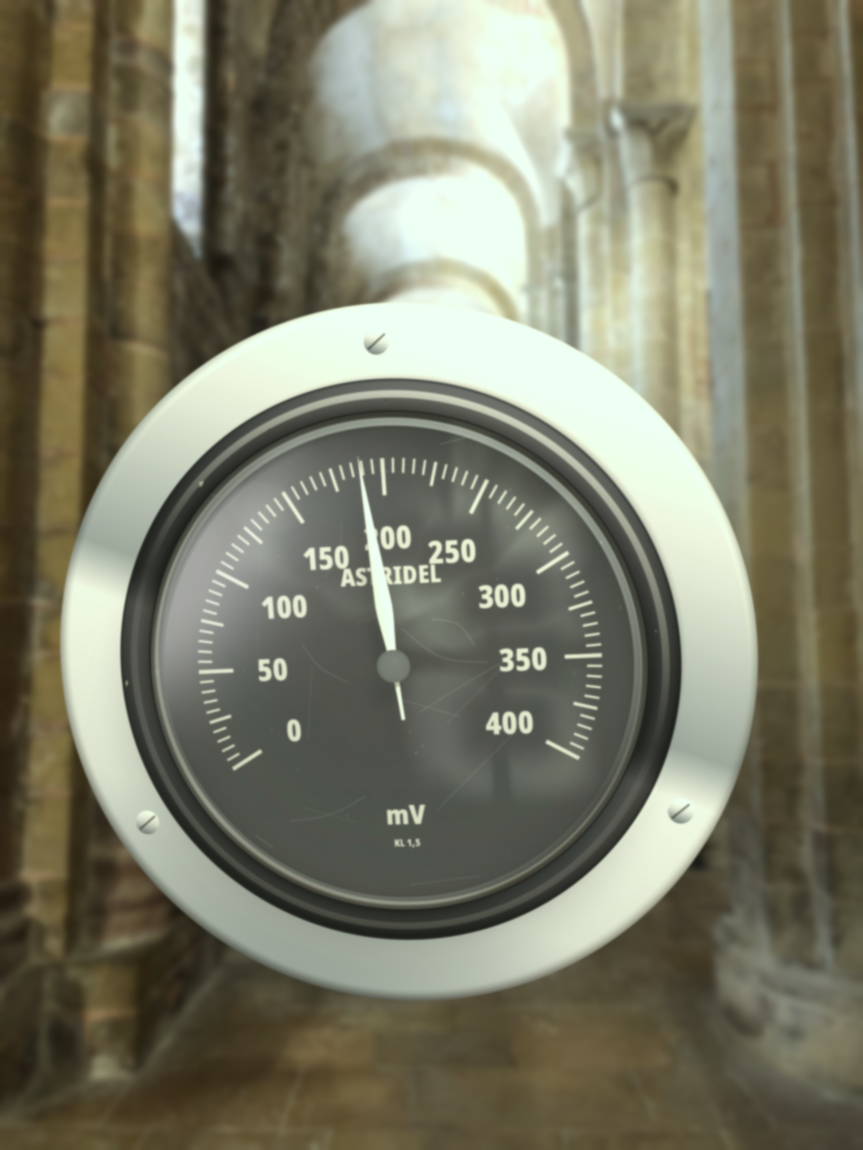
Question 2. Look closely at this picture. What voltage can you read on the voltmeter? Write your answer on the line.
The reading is 190 mV
